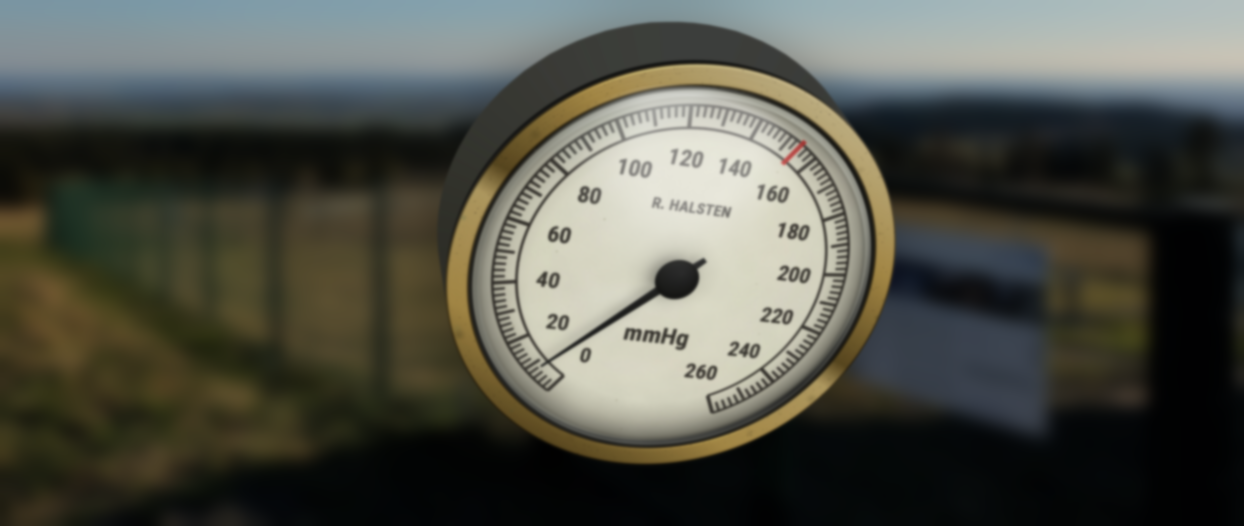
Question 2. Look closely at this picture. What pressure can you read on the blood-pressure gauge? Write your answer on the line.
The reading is 10 mmHg
